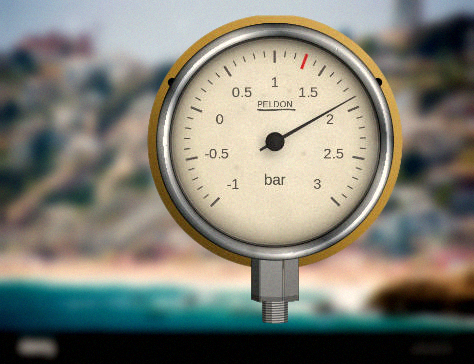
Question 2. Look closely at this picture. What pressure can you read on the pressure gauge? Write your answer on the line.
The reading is 1.9 bar
